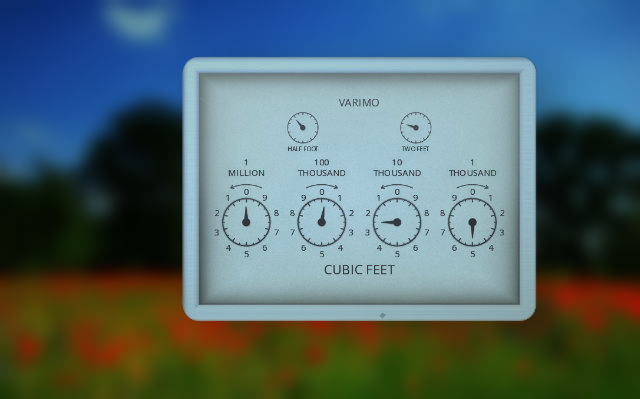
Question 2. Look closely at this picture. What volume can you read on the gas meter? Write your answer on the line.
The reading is 2500 ft³
